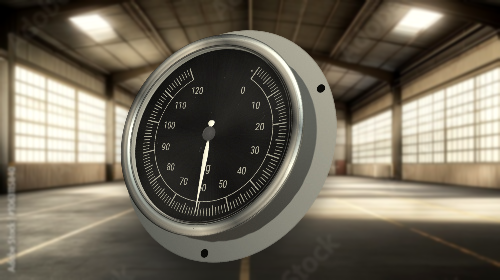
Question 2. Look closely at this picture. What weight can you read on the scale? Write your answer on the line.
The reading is 60 kg
